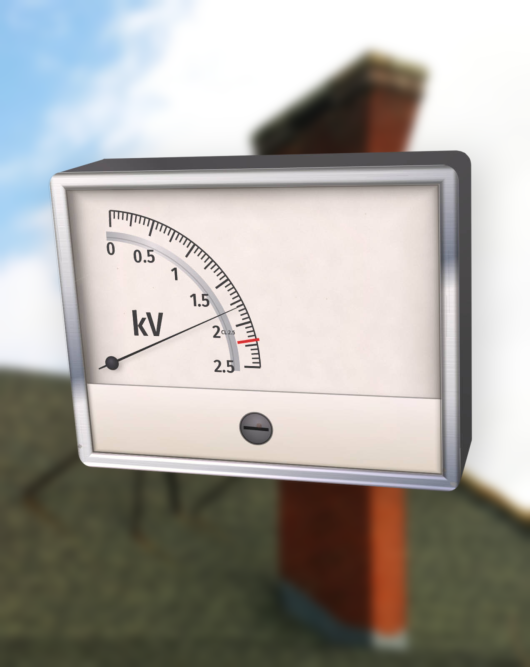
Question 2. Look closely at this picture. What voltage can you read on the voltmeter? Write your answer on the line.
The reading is 1.8 kV
